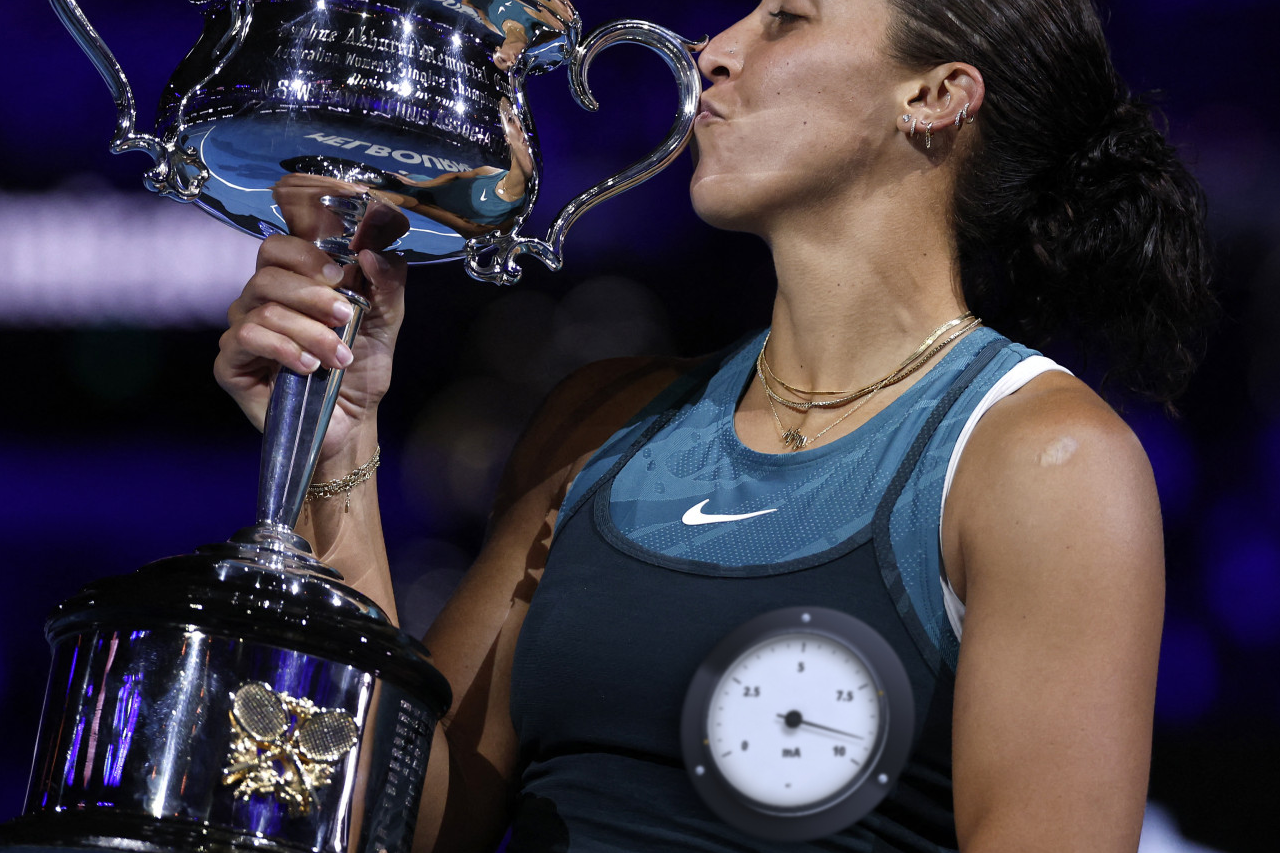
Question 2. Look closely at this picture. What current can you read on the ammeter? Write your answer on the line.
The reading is 9.25 mA
